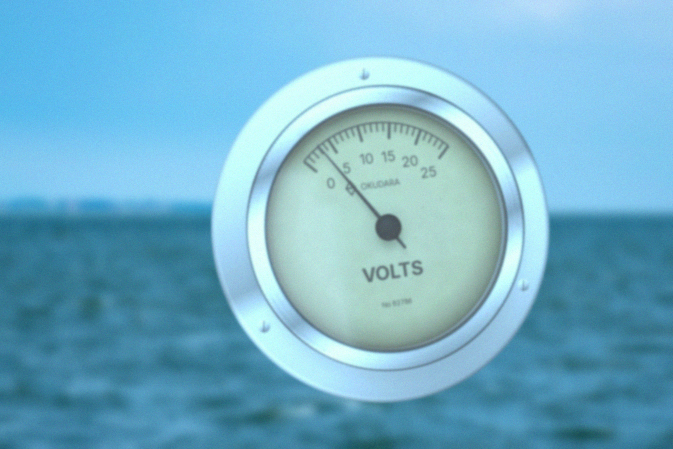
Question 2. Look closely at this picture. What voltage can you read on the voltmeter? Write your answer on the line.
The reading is 3 V
